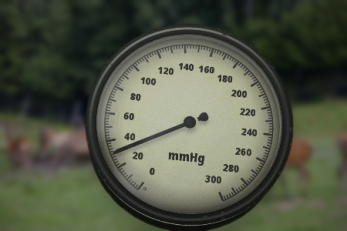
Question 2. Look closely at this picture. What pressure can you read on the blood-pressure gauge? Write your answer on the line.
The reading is 30 mmHg
